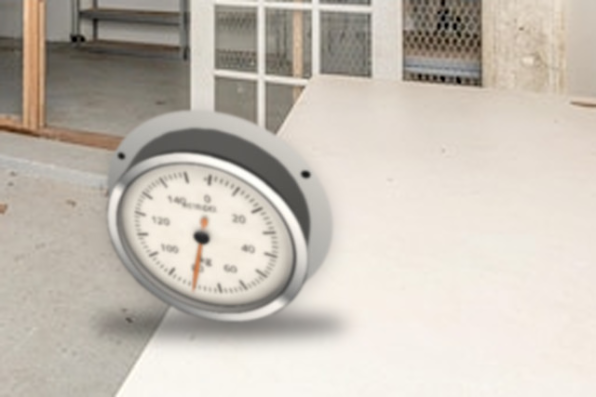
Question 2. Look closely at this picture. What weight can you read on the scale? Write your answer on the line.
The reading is 80 kg
